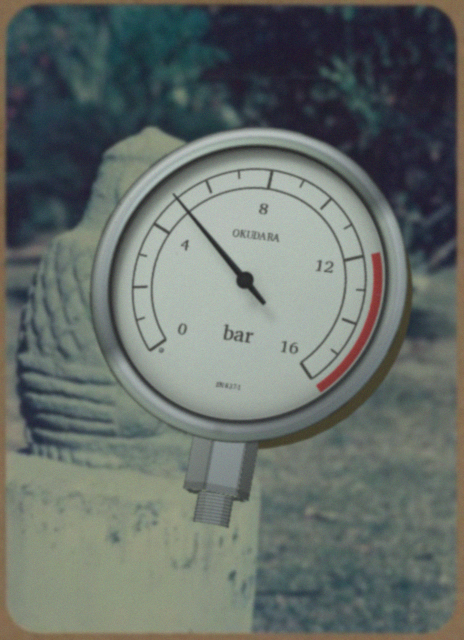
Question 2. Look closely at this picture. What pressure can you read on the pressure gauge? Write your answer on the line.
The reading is 5 bar
